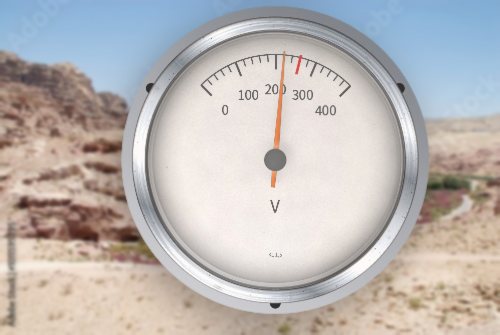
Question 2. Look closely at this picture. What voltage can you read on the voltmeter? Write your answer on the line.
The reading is 220 V
